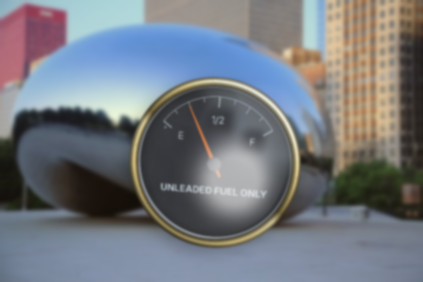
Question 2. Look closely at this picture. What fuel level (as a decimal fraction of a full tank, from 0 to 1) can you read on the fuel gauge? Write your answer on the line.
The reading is 0.25
